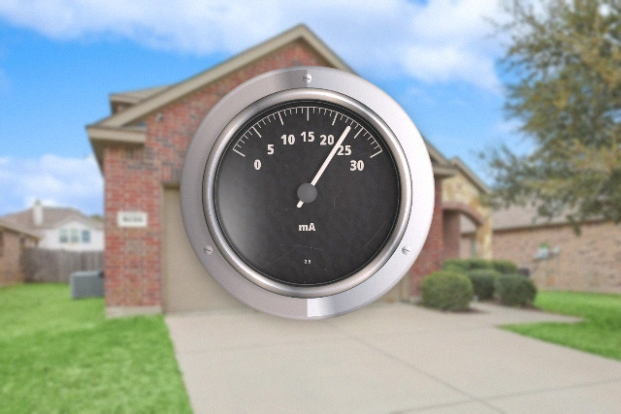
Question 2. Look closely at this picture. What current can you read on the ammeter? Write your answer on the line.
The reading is 23 mA
